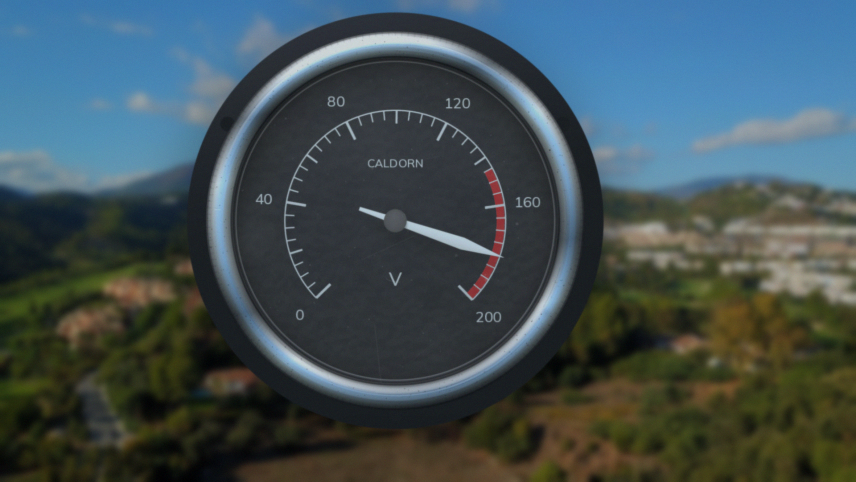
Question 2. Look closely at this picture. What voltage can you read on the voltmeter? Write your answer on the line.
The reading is 180 V
